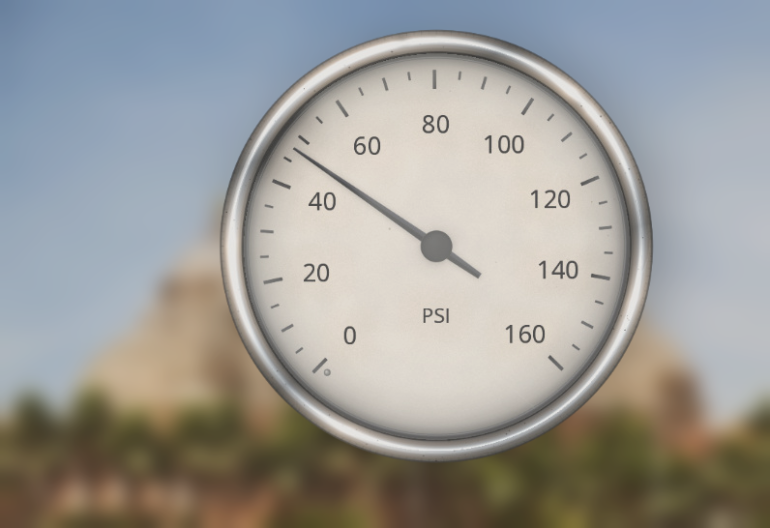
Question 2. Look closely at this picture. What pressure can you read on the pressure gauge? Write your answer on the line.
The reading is 47.5 psi
